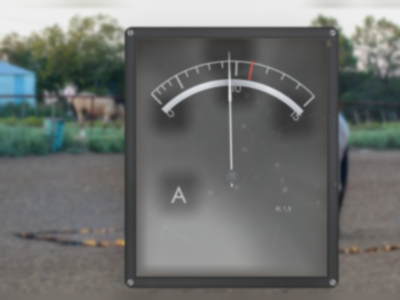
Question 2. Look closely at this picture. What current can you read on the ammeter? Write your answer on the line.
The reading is 9.5 A
